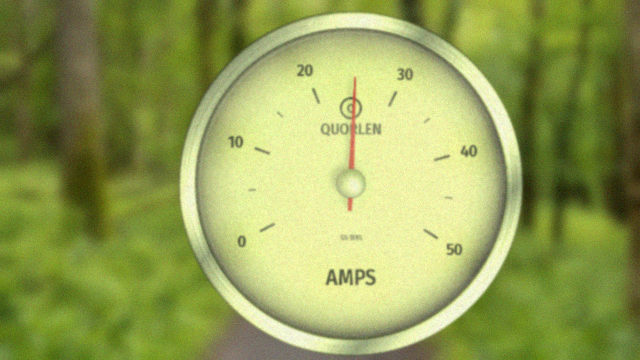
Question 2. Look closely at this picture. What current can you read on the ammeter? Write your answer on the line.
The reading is 25 A
